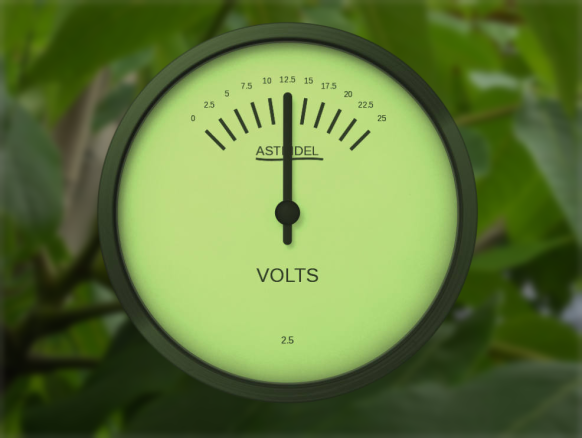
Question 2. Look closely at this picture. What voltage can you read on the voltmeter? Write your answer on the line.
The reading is 12.5 V
